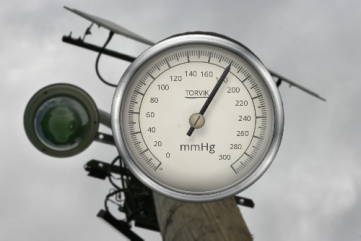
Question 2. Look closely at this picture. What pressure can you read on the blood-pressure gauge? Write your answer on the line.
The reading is 180 mmHg
